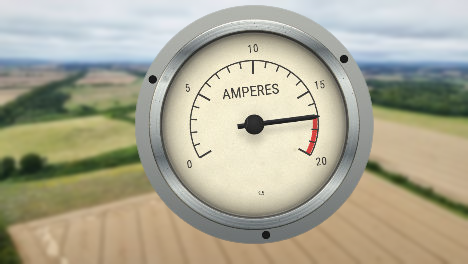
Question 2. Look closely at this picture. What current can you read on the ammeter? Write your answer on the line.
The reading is 17 A
